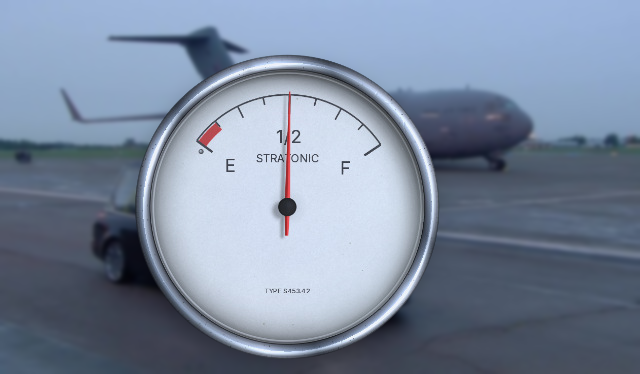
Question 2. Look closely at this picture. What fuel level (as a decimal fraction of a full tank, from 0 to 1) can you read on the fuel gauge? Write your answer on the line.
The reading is 0.5
